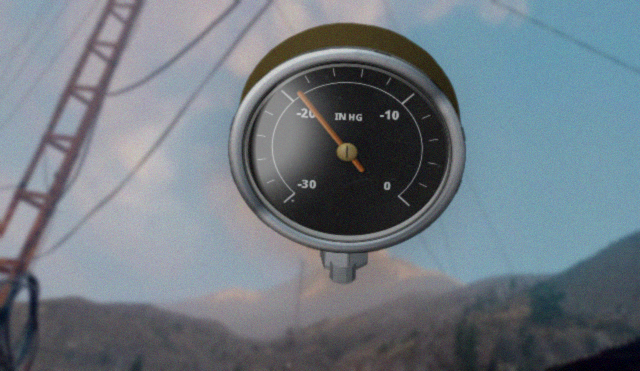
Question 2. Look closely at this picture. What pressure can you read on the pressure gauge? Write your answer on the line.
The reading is -19 inHg
